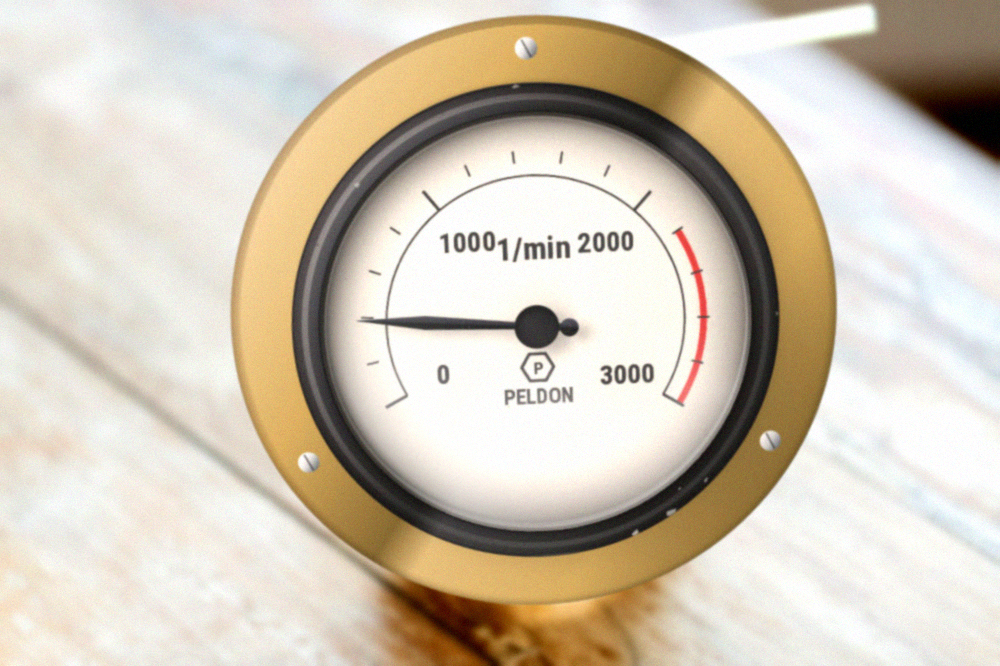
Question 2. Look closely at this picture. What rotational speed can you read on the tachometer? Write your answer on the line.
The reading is 400 rpm
